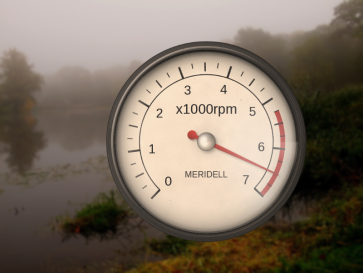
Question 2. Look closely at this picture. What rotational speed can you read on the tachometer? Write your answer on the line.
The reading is 6500 rpm
